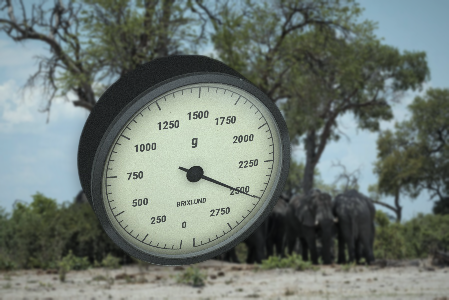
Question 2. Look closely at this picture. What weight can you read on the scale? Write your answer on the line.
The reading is 2500 g
